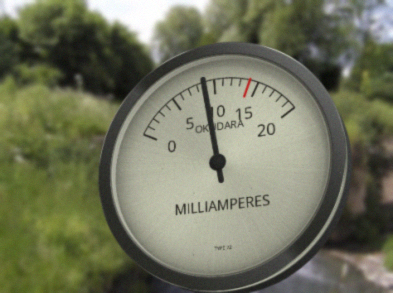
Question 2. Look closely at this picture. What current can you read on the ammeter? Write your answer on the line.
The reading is 9 mA
